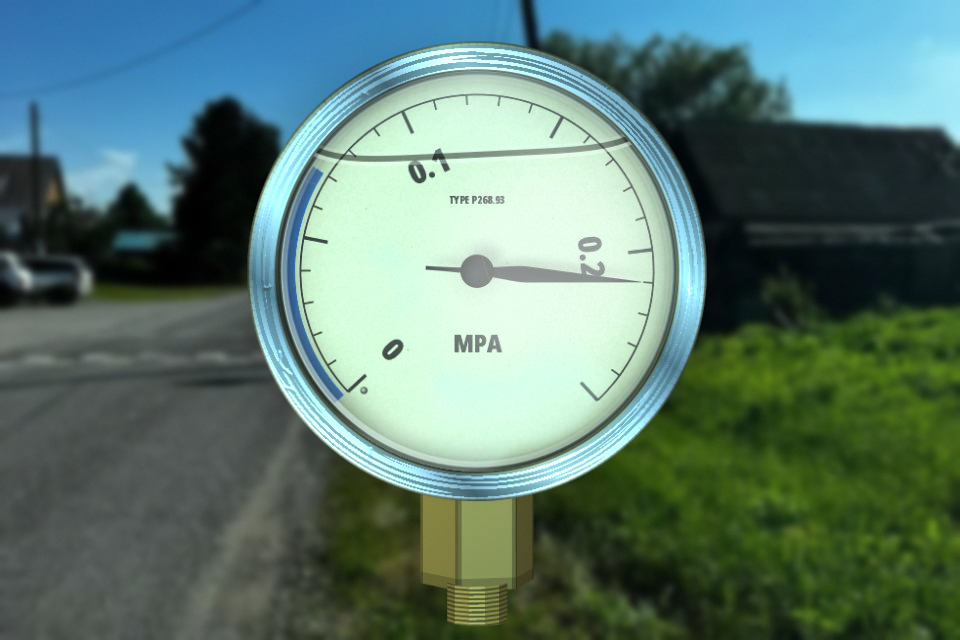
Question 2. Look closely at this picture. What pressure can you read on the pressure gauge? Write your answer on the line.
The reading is 0.21 MPa
